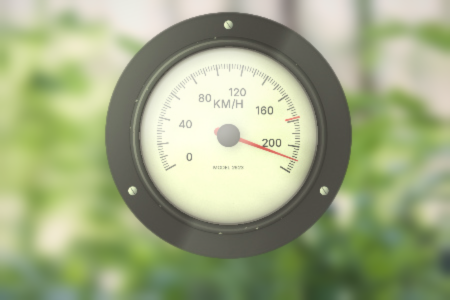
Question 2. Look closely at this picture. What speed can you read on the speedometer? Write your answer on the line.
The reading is 210 km/h
